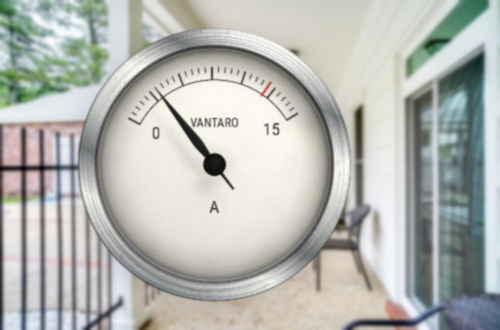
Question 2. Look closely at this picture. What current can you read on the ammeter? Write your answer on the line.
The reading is 3 A
